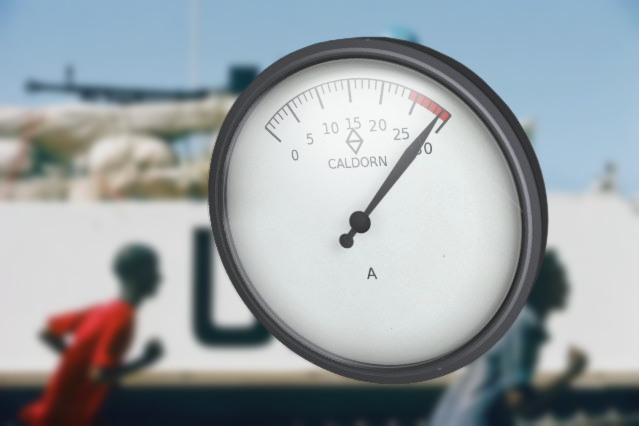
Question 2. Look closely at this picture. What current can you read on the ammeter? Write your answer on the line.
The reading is 29 A
